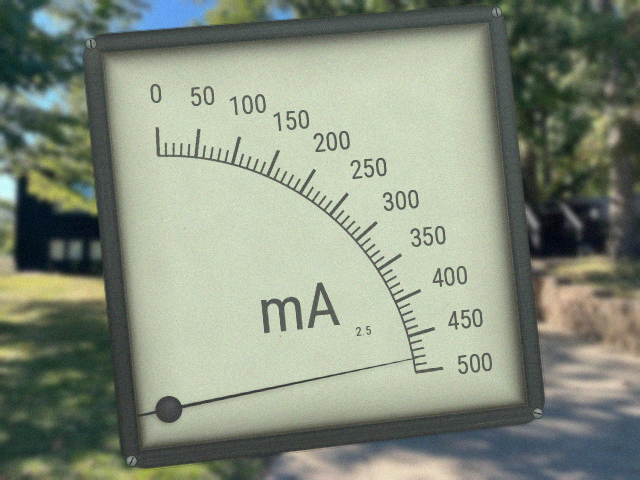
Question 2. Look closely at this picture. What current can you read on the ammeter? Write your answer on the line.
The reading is 480 mA
